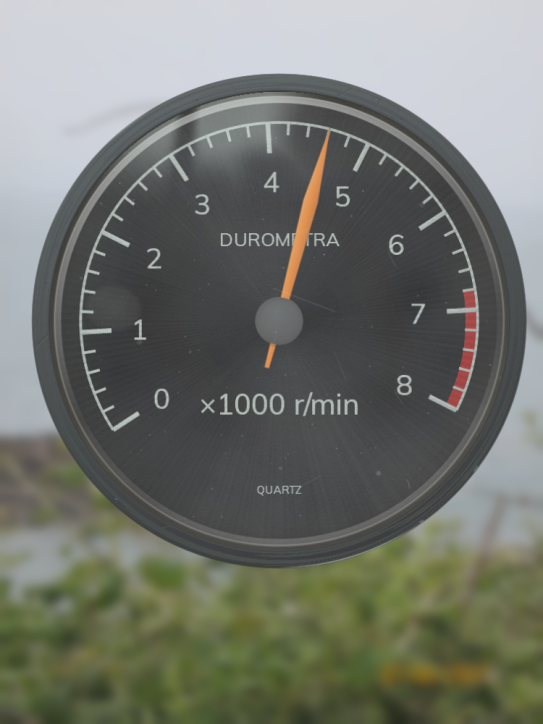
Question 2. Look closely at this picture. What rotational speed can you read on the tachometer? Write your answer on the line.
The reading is 4600 rpm
